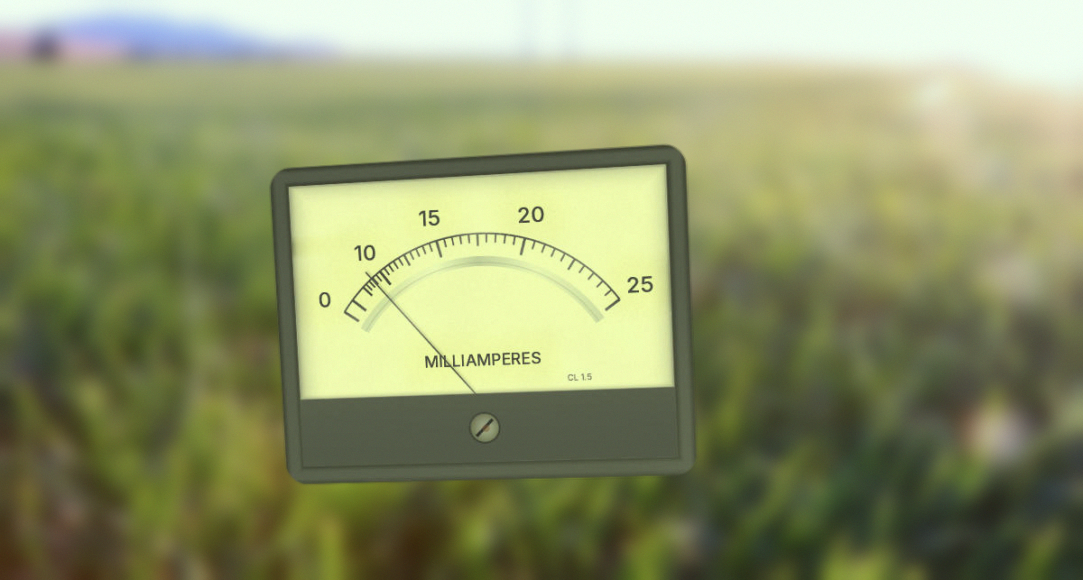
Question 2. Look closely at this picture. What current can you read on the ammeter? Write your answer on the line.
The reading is 9 mA
